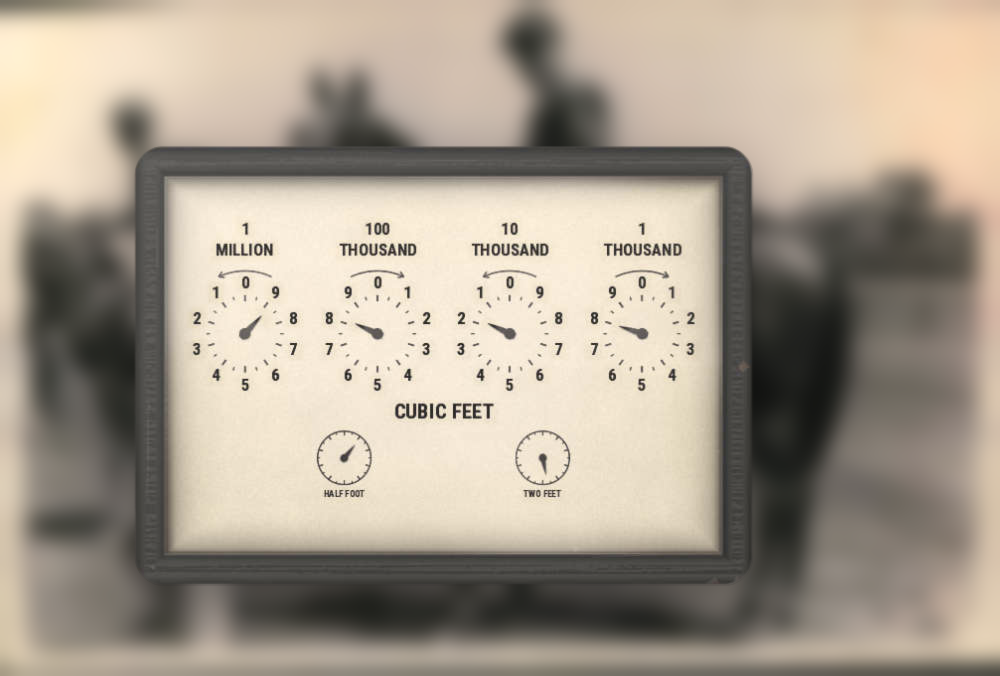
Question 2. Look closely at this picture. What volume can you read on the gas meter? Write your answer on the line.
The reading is 881800 ft³
